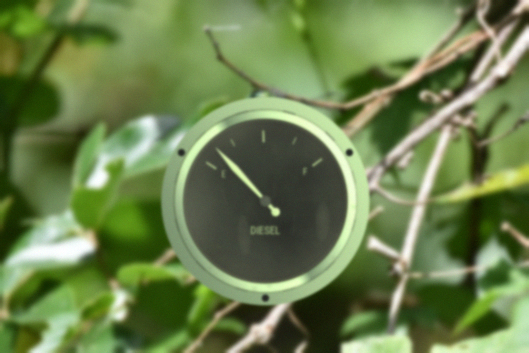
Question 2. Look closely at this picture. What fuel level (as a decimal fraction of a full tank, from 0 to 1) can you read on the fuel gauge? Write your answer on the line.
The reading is 0.125
